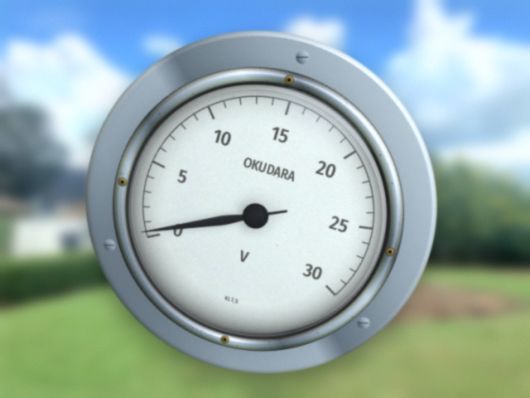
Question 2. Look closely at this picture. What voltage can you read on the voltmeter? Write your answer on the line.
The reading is 0.5 V
